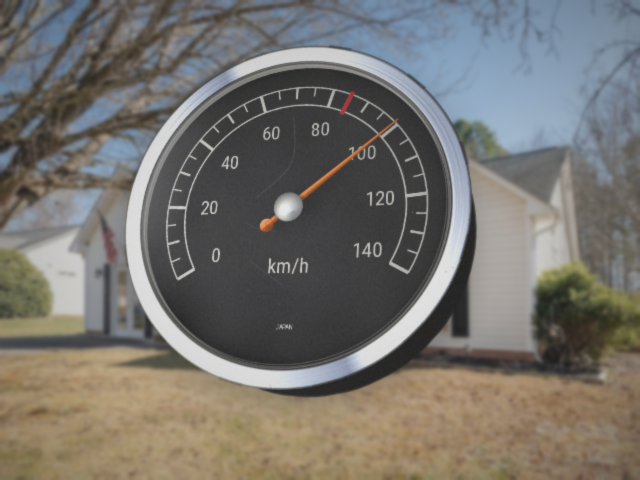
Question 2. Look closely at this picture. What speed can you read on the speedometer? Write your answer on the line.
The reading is 100 km/h
